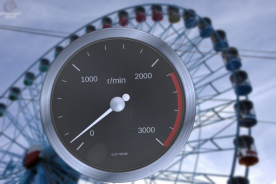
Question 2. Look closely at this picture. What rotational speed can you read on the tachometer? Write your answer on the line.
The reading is 100 rpm
